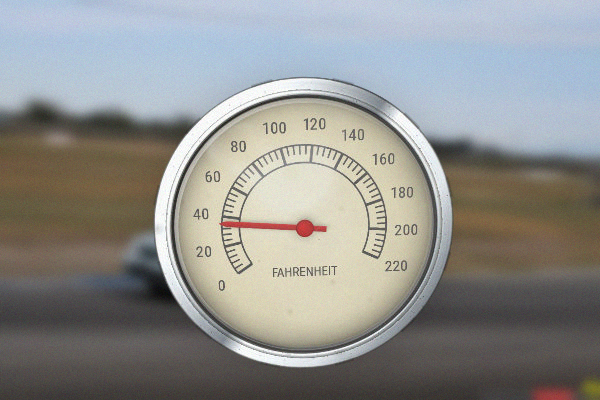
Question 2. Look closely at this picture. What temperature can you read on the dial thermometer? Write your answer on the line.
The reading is 36 °F
